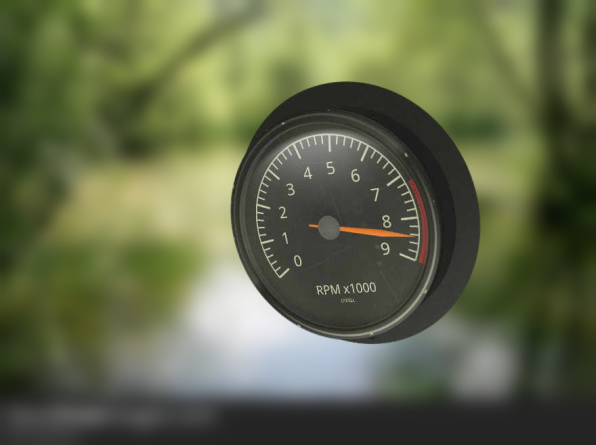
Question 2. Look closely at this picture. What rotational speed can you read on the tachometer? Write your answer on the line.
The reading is 8400 rpm
